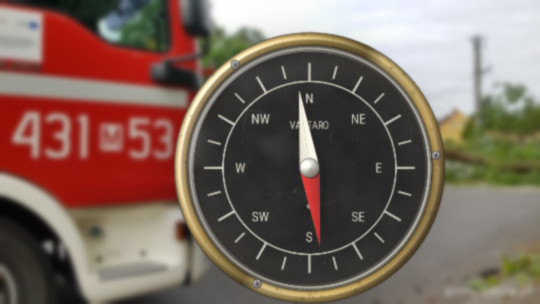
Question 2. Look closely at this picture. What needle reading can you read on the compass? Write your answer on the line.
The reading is 172.5 °
